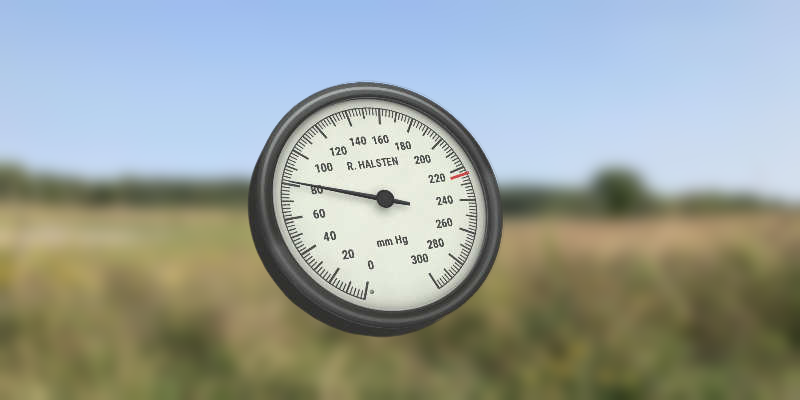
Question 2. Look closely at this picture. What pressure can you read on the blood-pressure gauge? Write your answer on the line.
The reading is 80 mmHg
